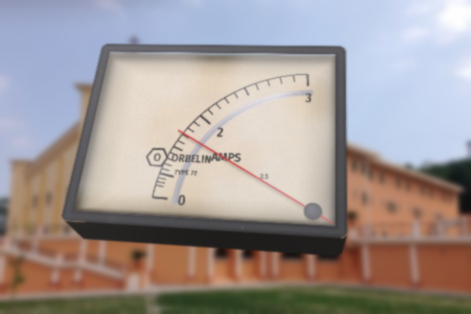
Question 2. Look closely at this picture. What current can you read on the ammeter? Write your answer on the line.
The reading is 1.7 A
